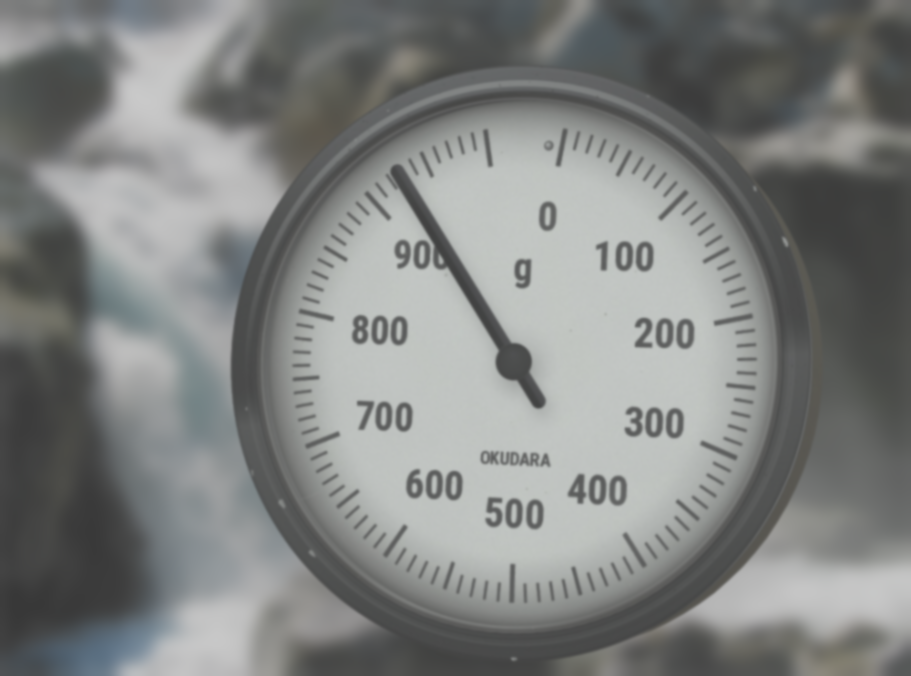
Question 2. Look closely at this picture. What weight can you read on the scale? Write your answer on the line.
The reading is 930 g
